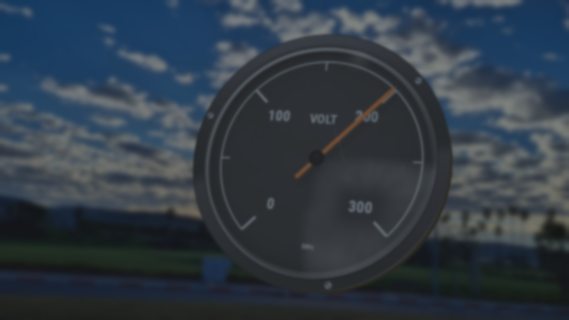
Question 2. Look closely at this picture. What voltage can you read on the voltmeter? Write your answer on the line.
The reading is 200 V
